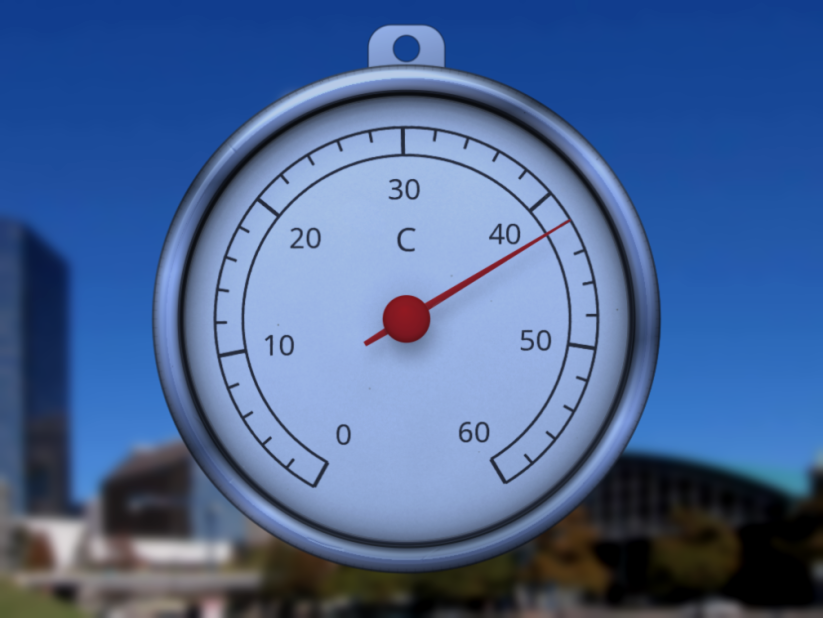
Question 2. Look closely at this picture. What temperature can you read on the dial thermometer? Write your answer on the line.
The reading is 42 °C
